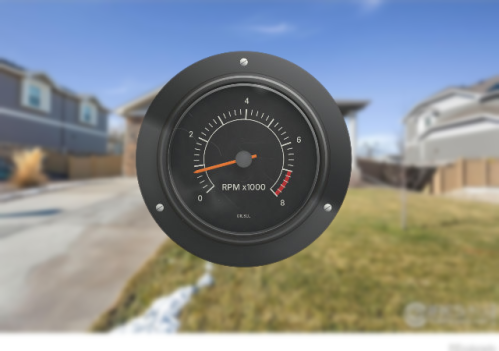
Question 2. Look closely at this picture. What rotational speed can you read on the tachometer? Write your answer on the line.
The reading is 800 rpm
